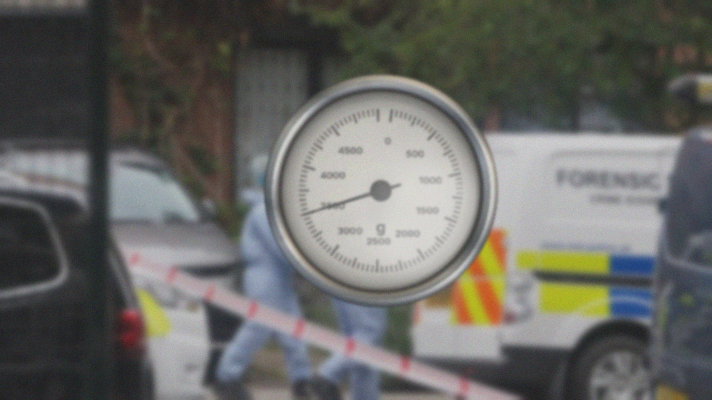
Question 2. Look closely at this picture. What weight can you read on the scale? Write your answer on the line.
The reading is 3500 g
